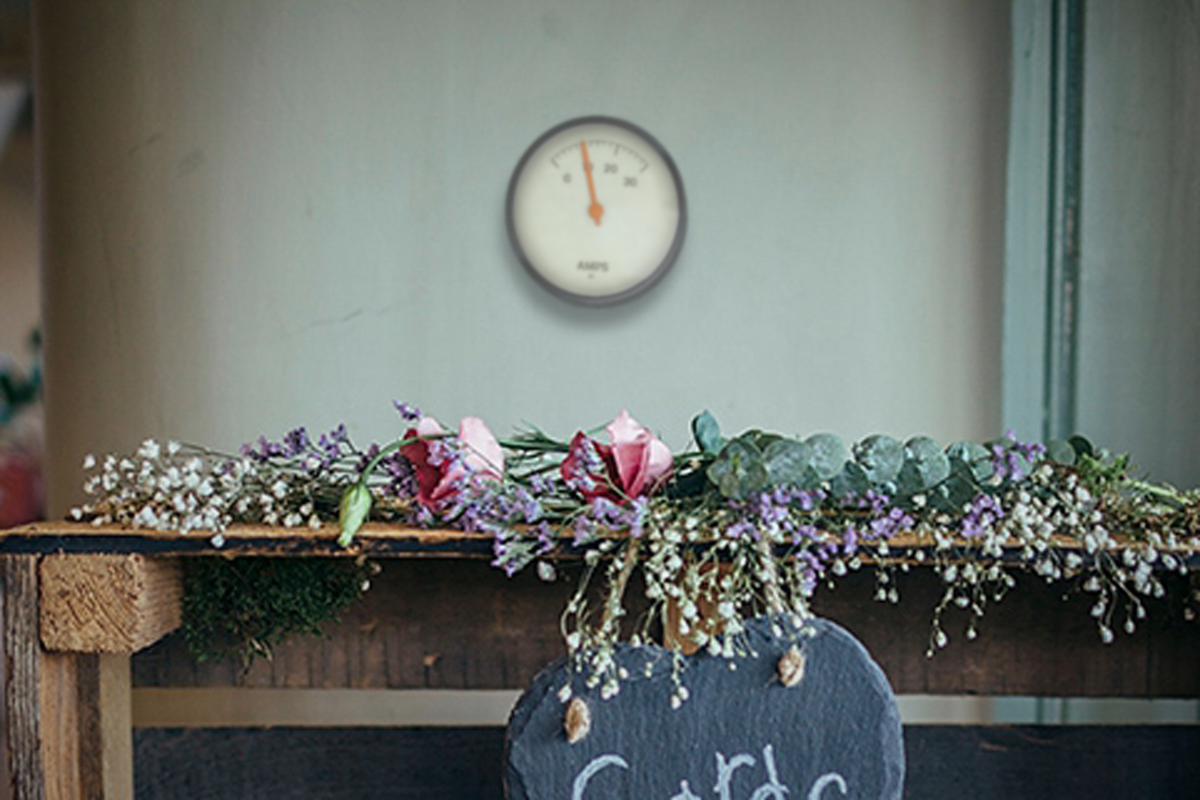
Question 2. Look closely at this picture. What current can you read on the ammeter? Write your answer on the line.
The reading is 10 A
